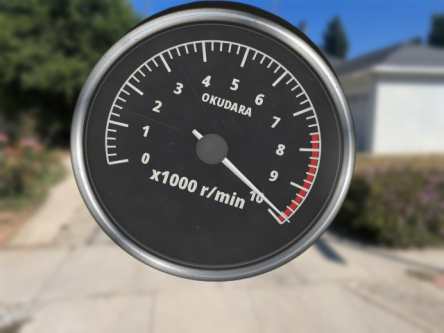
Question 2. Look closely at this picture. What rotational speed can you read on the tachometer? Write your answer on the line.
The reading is 9800 rpm
